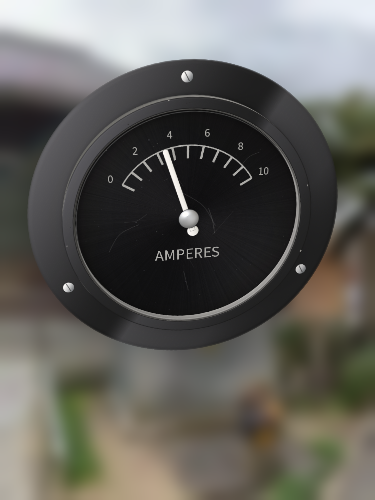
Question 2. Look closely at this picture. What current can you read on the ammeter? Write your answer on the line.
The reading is 3.5 A
